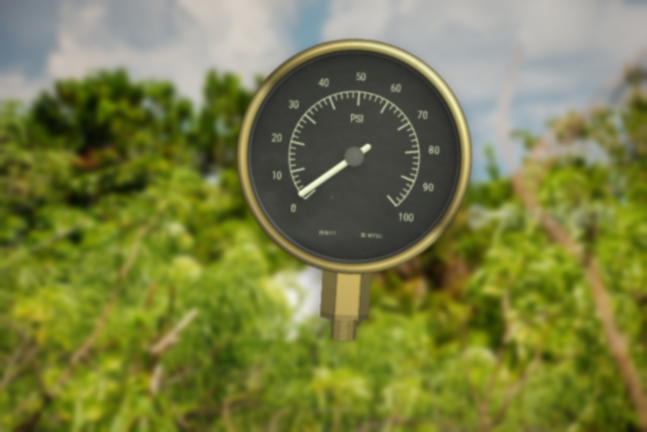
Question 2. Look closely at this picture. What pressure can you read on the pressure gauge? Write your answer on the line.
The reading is 2 psi
